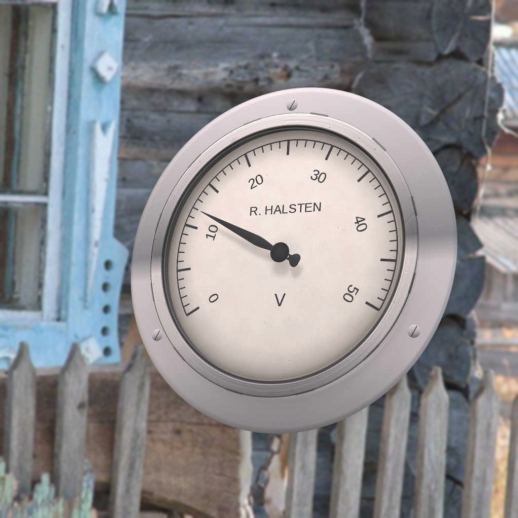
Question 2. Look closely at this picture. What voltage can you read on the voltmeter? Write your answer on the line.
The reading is 12 V
